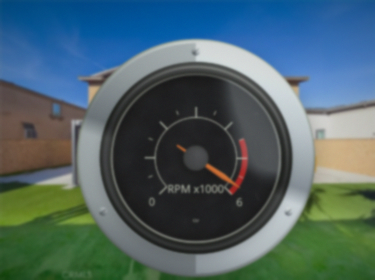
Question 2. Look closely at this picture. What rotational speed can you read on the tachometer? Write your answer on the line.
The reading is 5750 rpm
